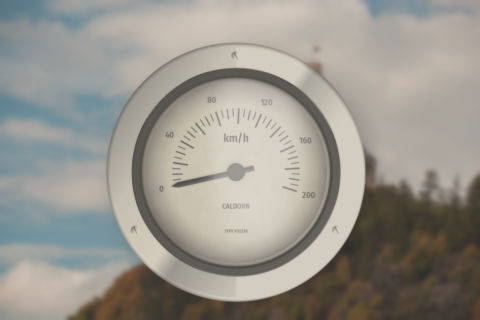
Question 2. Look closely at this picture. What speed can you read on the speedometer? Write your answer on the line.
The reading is 0 km/h
